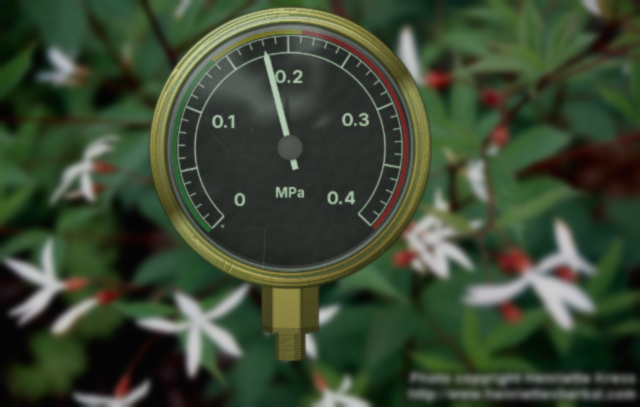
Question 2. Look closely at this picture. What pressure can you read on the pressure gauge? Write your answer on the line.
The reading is 0.18 MPa
